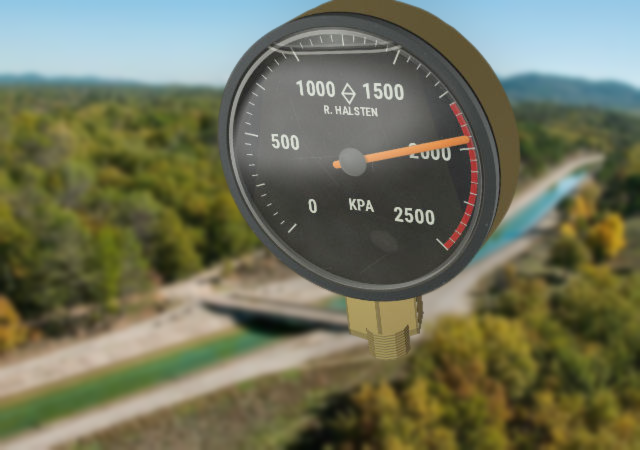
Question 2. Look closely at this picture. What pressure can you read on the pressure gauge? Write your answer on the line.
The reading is 1950 kPa
